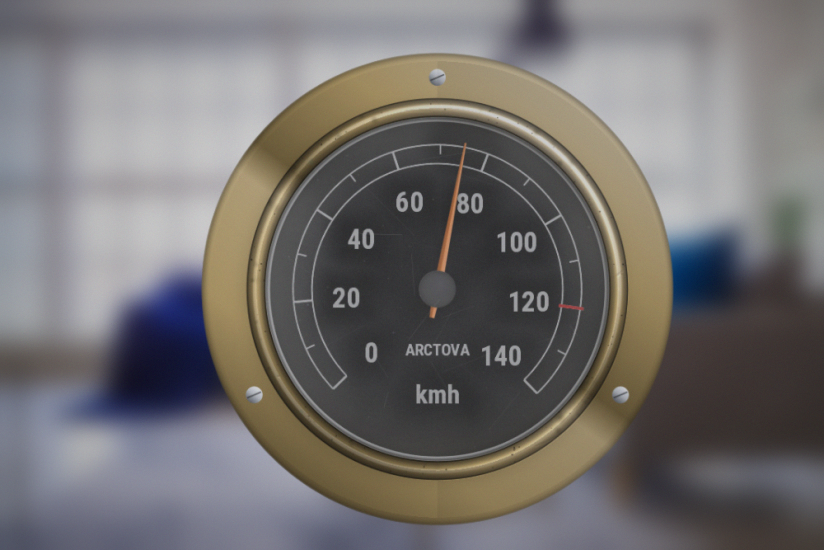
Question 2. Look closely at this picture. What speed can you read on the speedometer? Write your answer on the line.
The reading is 75 km/h
